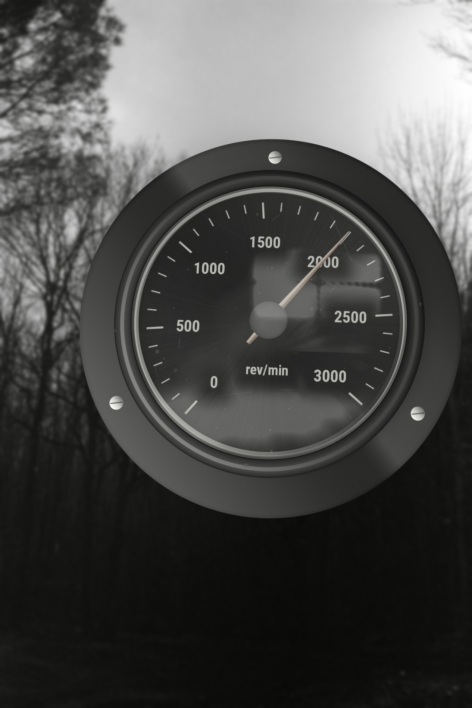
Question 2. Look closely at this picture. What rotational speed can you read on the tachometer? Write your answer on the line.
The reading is 2000 rpm
